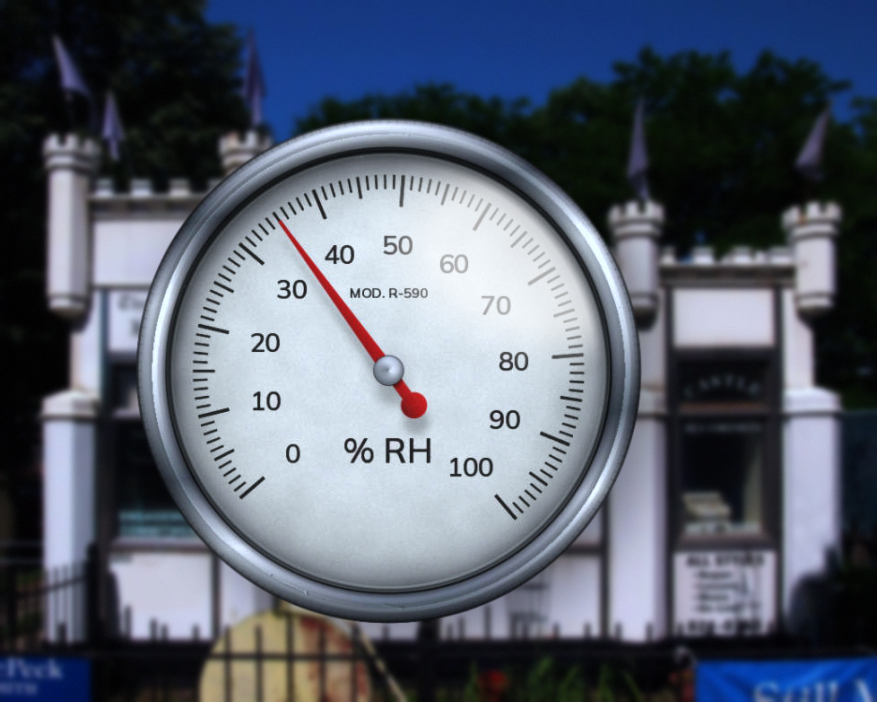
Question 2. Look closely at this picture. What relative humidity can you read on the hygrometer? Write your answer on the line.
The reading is 35 %
